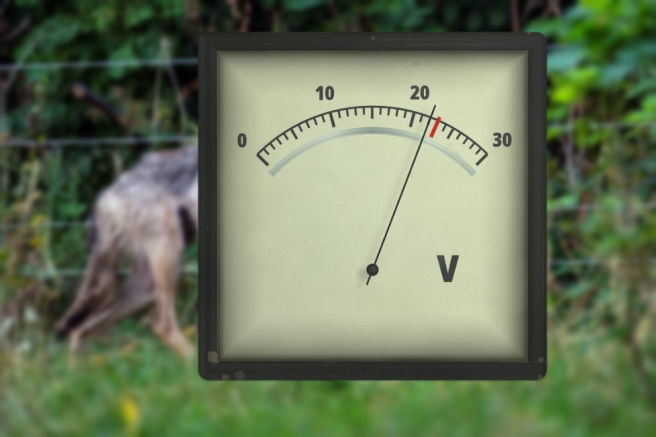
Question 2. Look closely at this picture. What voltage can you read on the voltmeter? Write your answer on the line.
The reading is 22 V
